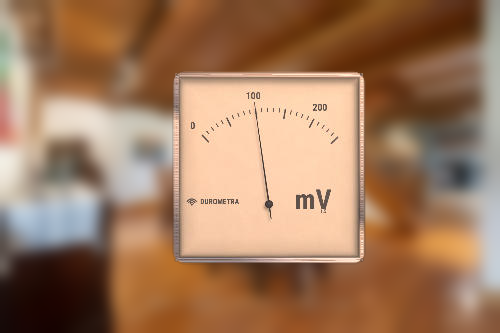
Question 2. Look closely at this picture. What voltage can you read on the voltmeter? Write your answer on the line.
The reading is 100 mV
